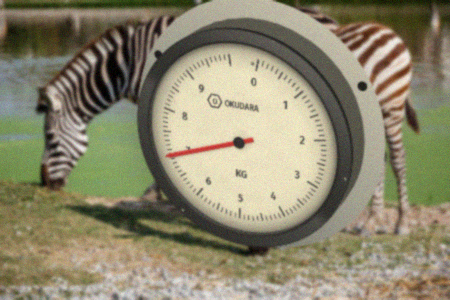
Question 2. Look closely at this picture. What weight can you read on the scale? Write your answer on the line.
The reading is 7 kg
